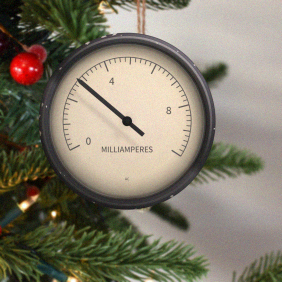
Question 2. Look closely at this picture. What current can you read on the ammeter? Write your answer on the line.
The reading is 2.8 mA
